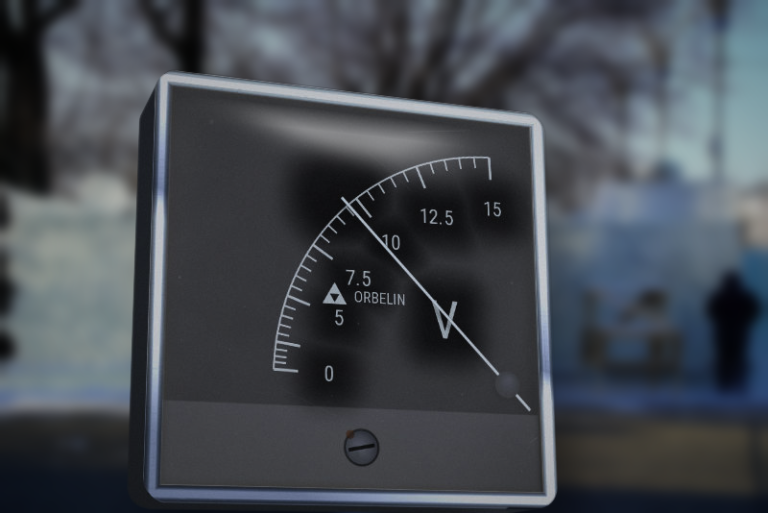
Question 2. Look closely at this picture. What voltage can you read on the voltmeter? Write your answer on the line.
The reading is 9.5 V
